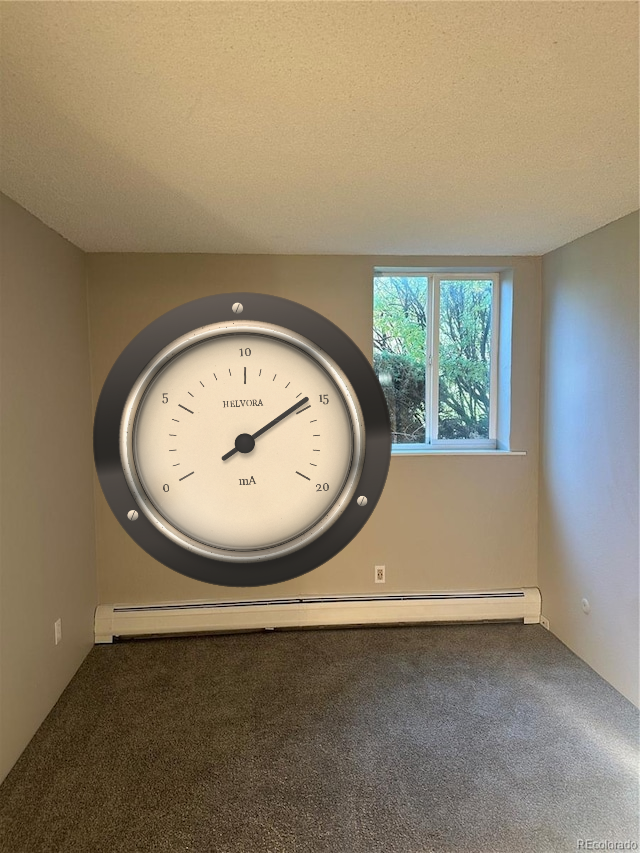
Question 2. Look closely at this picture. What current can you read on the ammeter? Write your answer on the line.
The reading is 14.5 mA
